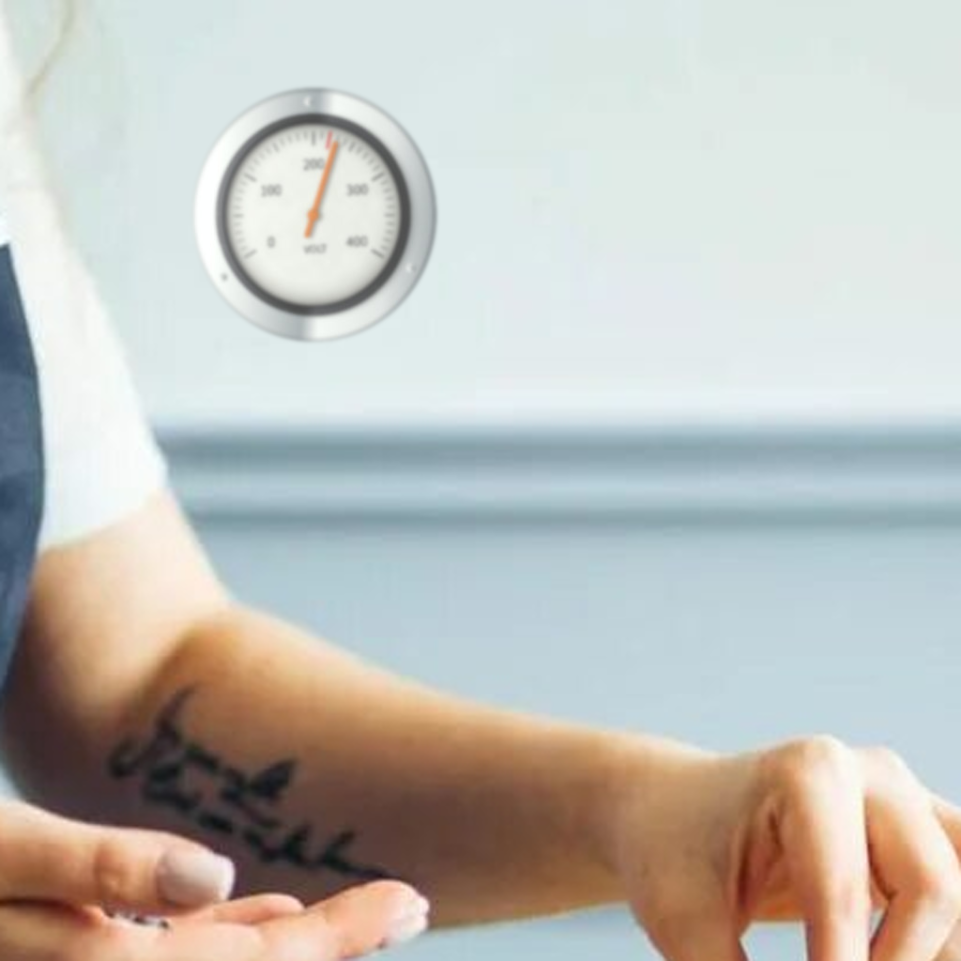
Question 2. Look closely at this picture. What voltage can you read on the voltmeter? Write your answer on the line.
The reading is 230 V
